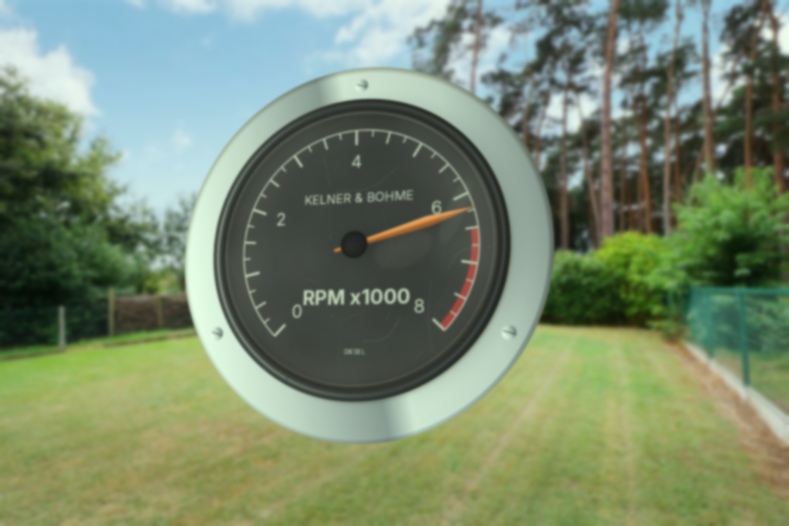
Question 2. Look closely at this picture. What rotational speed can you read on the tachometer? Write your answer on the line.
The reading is 6250 rpm
